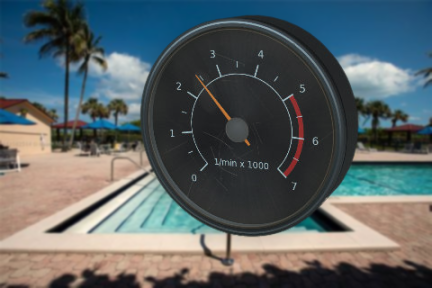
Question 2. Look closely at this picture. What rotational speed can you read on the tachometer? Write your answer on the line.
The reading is 2500 rpm
